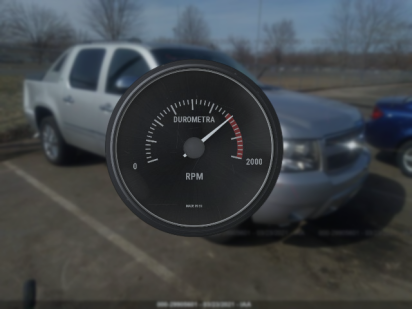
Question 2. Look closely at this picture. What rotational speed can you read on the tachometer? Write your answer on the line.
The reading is 1500 rpm
